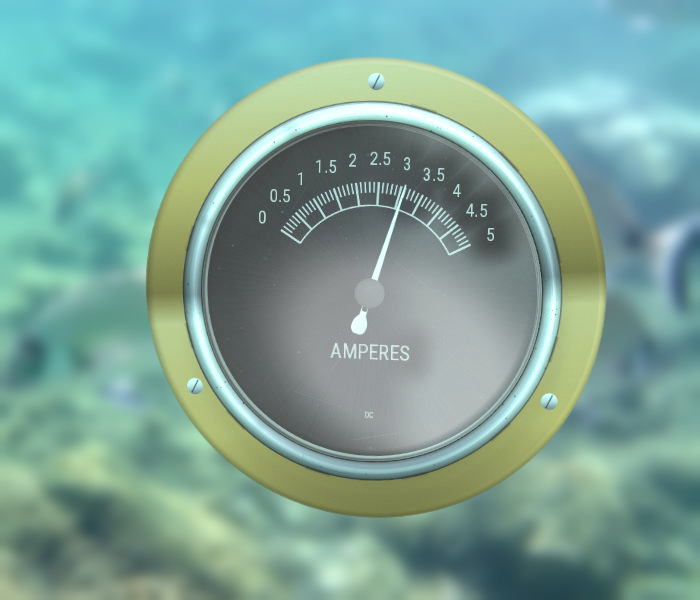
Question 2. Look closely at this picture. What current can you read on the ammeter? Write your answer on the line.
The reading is 3.1 A
